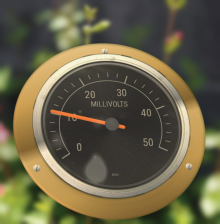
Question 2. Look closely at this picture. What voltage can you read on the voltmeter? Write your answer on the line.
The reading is 10 mV
